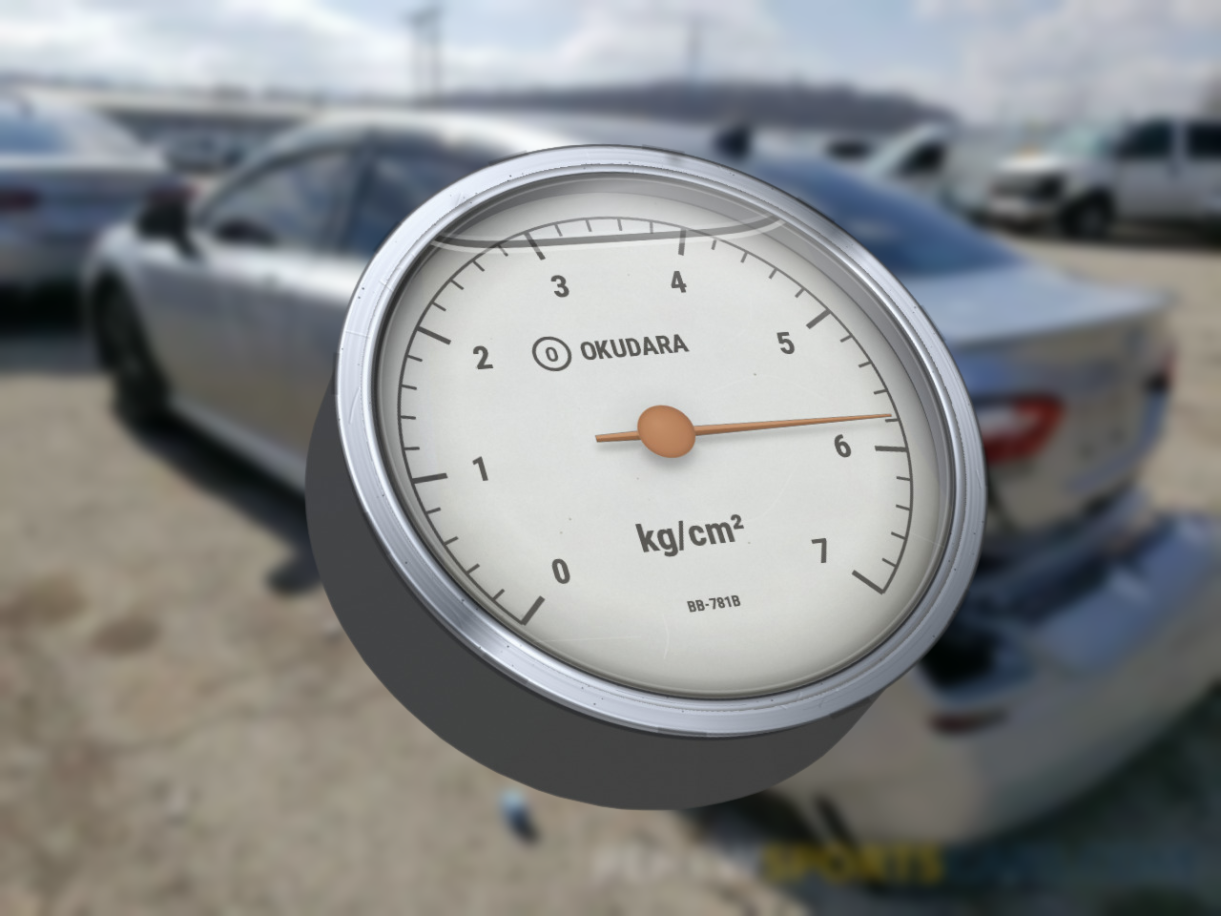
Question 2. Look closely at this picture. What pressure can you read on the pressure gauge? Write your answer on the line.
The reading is 5.8 kg/cm²
